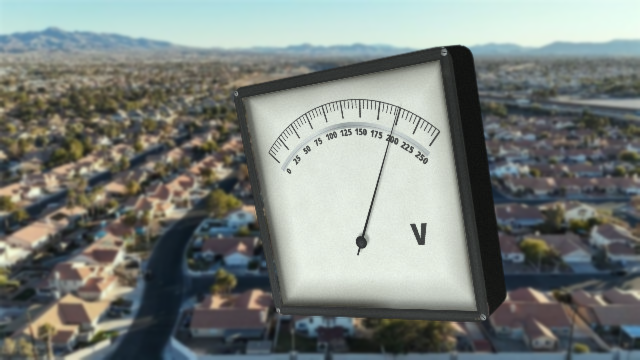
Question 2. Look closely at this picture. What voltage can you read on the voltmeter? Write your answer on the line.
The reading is 200 V
